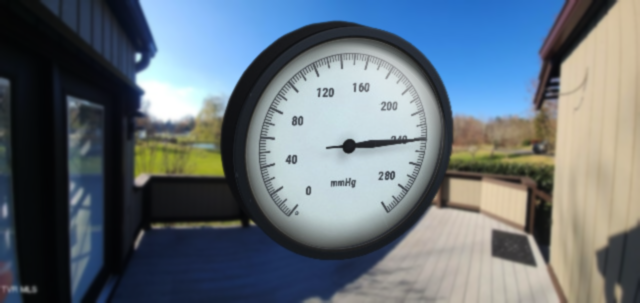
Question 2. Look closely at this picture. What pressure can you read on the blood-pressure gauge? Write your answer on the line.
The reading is 240 mmHg
